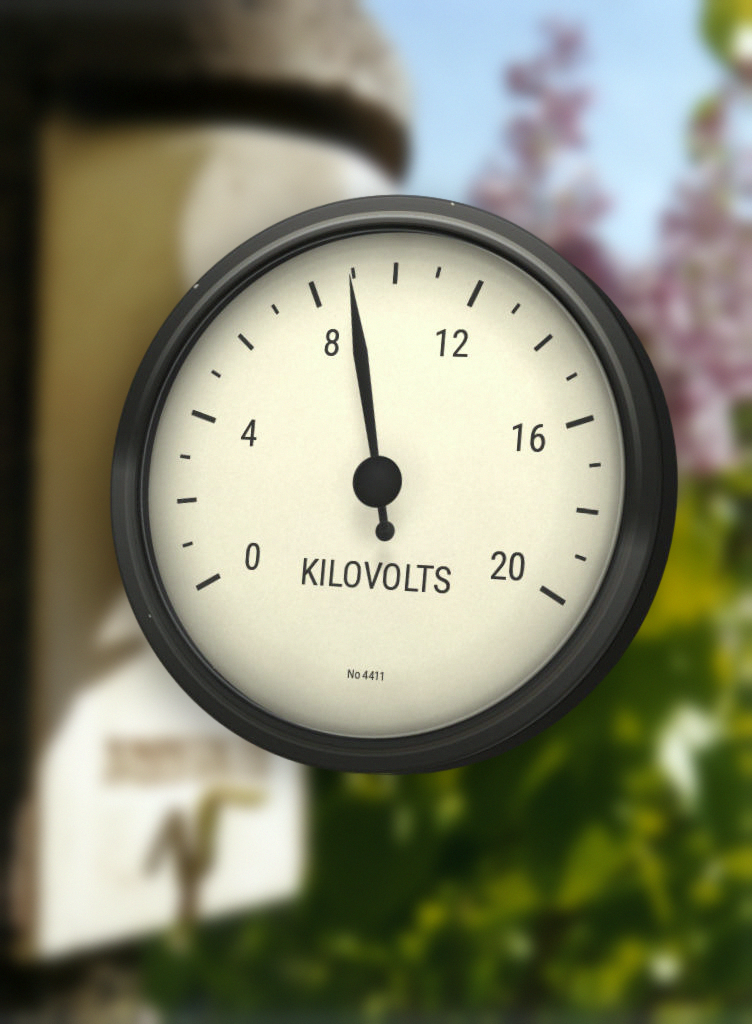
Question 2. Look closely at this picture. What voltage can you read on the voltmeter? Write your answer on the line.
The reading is 9 kV
